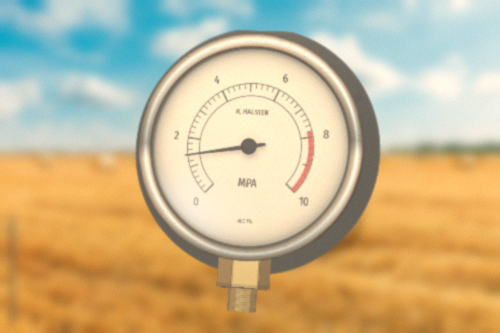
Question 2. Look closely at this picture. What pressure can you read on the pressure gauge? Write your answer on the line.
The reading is 1.4 MPa
